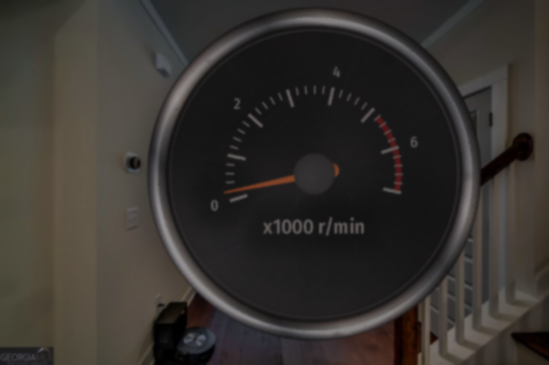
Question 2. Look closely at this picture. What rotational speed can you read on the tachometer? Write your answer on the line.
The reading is 200 rpm
